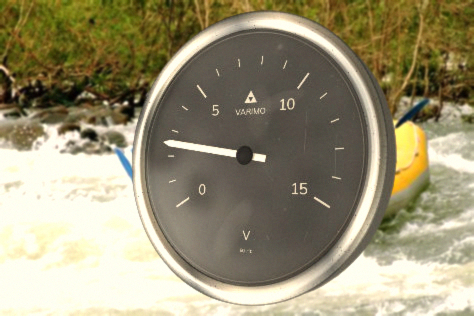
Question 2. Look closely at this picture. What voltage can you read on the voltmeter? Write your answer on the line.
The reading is 2.5 V
